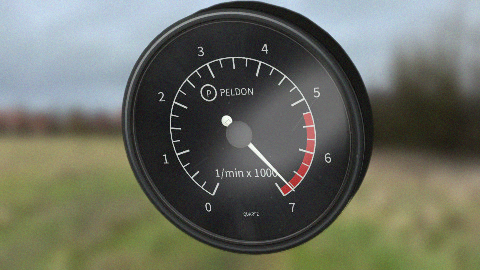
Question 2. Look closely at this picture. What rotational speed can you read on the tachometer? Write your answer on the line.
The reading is 6750 rpm
